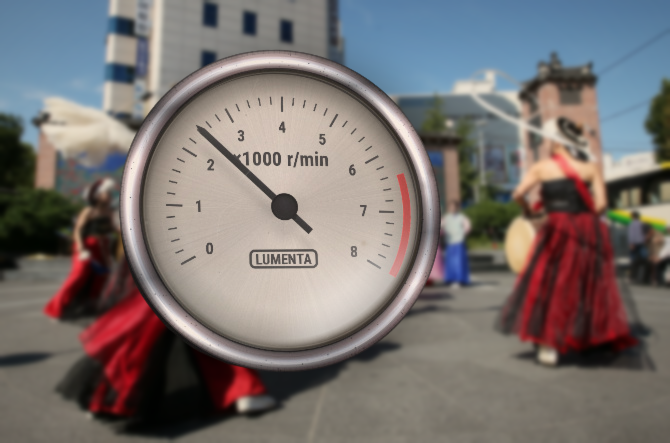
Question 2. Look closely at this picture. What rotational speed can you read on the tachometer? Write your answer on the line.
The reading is 2400 rpm
